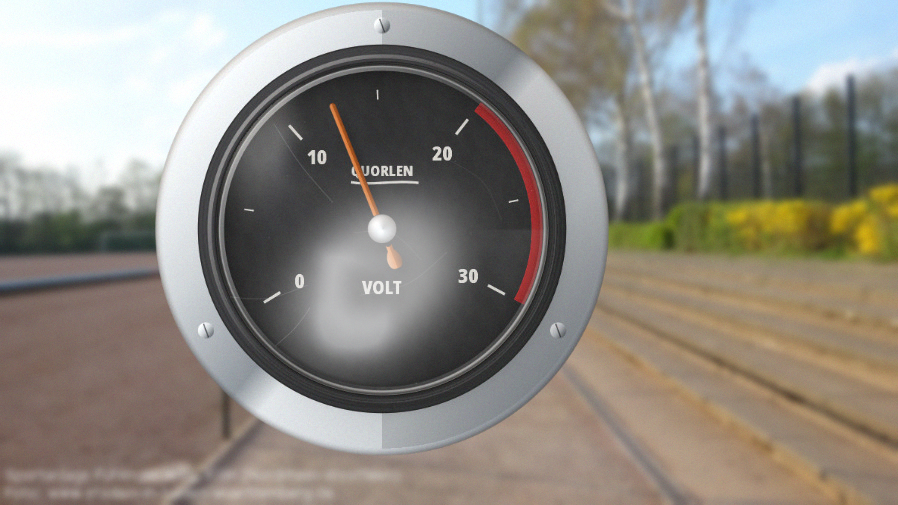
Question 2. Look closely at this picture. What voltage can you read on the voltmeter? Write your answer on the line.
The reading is 12.5 V
